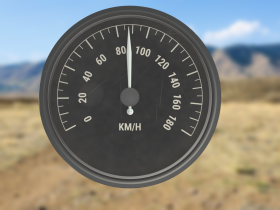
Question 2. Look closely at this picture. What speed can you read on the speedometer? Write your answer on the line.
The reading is 87.5 km/h
